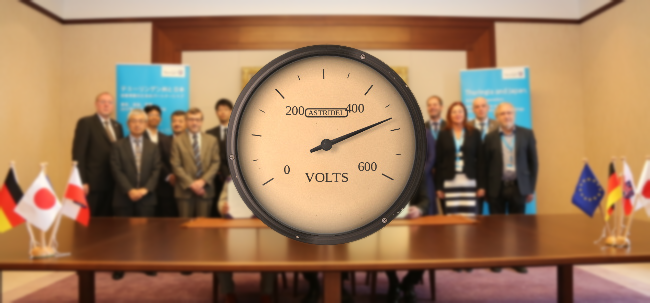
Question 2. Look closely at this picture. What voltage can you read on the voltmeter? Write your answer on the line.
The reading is 475 V
